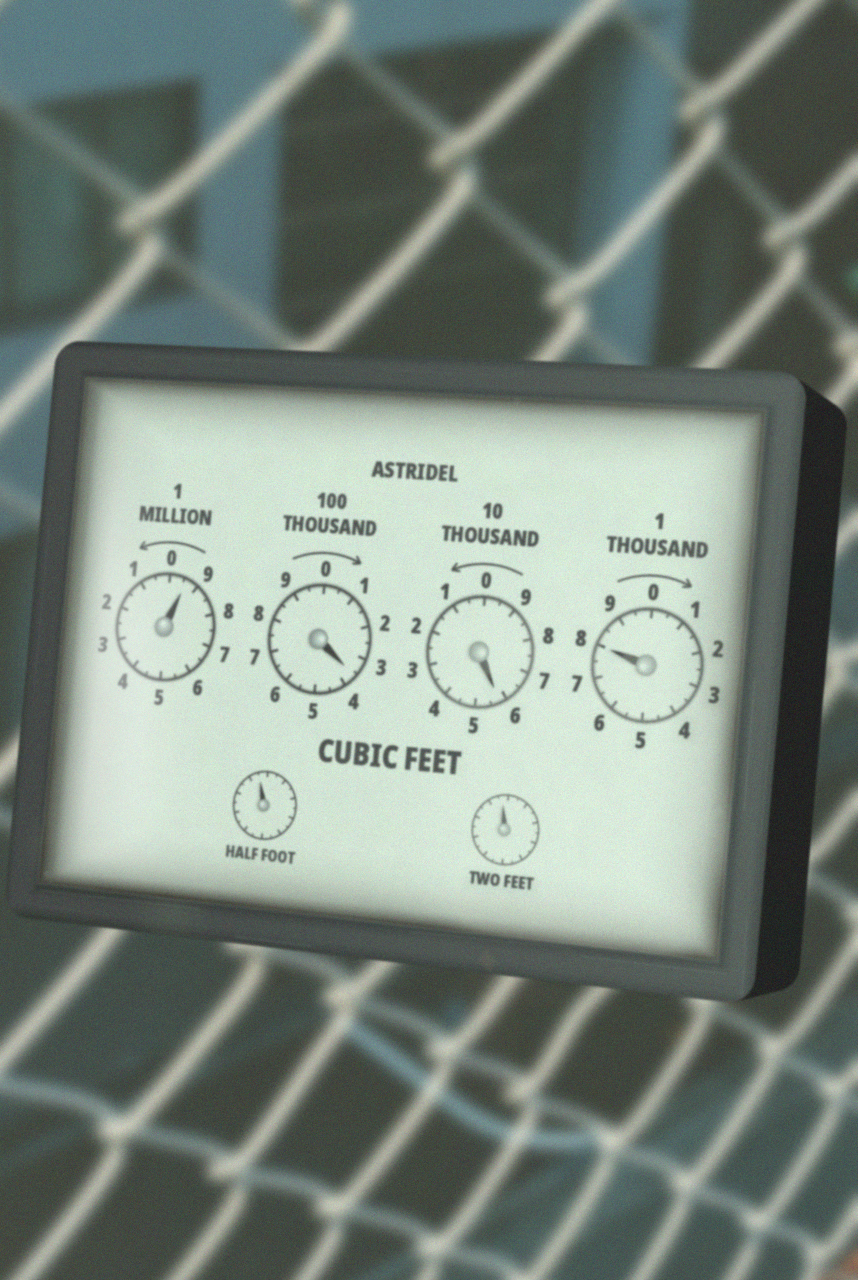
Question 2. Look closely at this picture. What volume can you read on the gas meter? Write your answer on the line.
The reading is 935800 ft³
